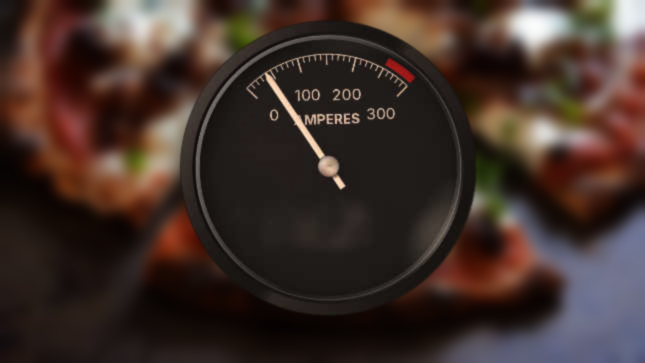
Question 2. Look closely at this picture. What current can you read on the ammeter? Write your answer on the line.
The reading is 40 A
